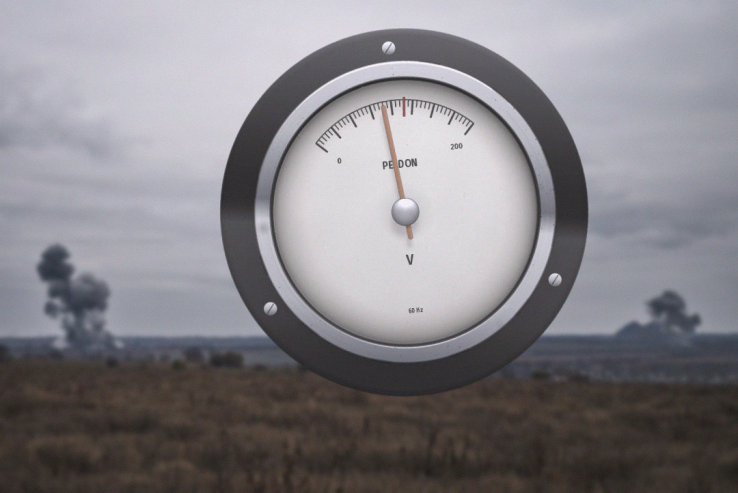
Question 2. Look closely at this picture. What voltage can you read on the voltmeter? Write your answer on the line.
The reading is 90 V
